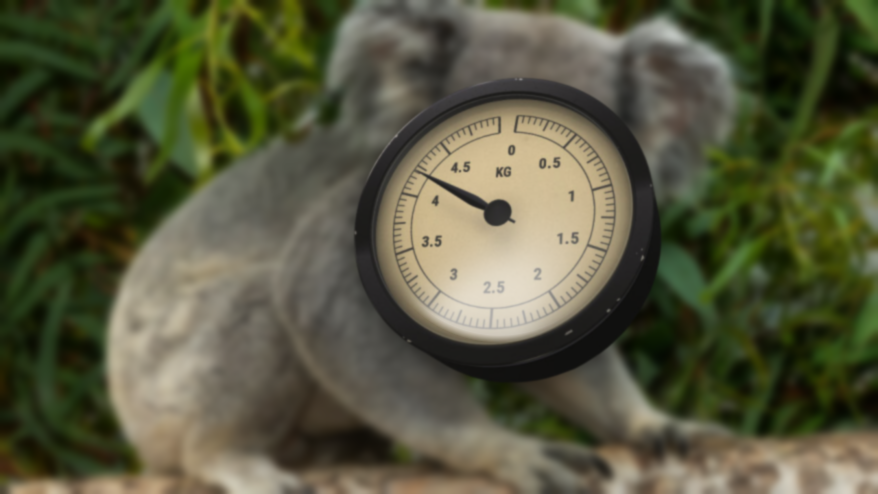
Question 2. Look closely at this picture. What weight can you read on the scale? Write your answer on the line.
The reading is 4.2 kg
